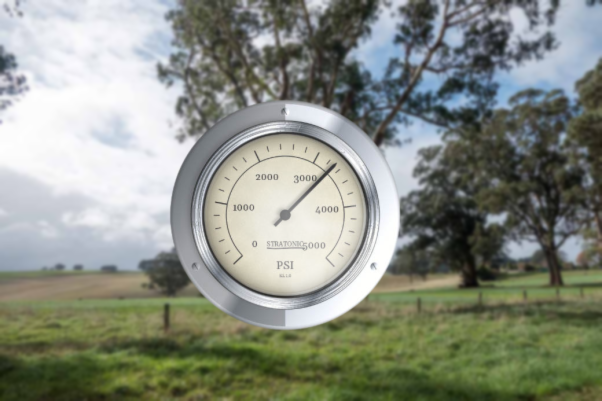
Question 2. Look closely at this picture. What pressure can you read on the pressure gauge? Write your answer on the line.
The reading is 3300 psi
